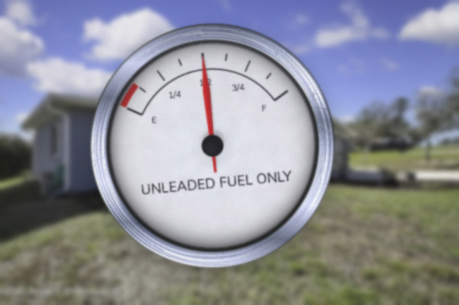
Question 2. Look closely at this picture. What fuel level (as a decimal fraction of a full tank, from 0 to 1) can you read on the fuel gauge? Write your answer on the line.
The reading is 0.5
